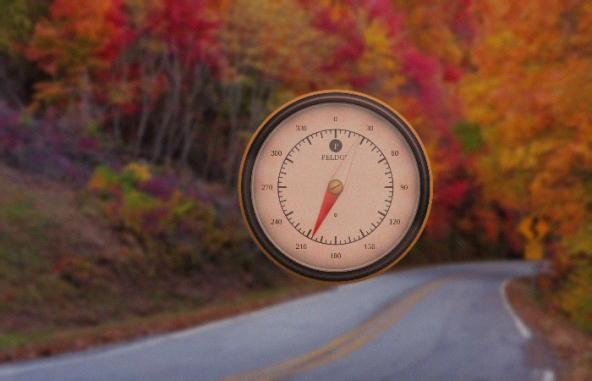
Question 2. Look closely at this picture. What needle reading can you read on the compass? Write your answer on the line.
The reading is 205 °
